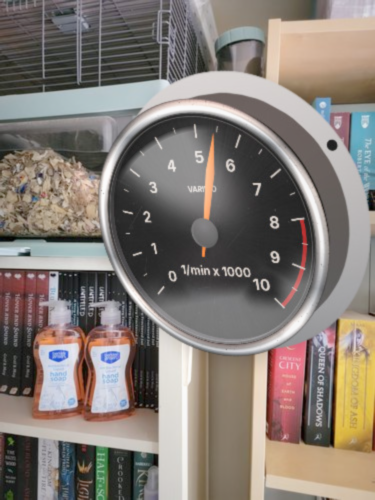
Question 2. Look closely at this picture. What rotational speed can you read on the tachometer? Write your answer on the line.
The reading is 5500 rpm
